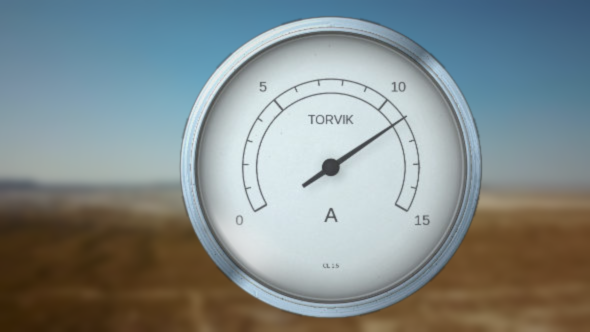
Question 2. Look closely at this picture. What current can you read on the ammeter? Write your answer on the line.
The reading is 11 A
